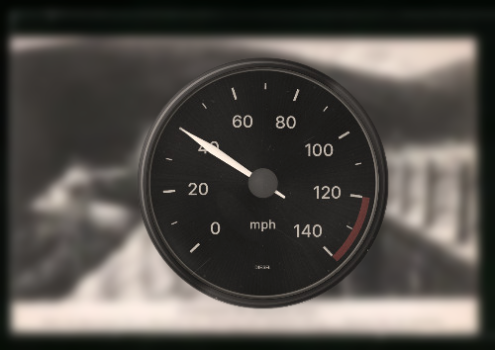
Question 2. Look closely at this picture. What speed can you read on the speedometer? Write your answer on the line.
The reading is 40 mph
